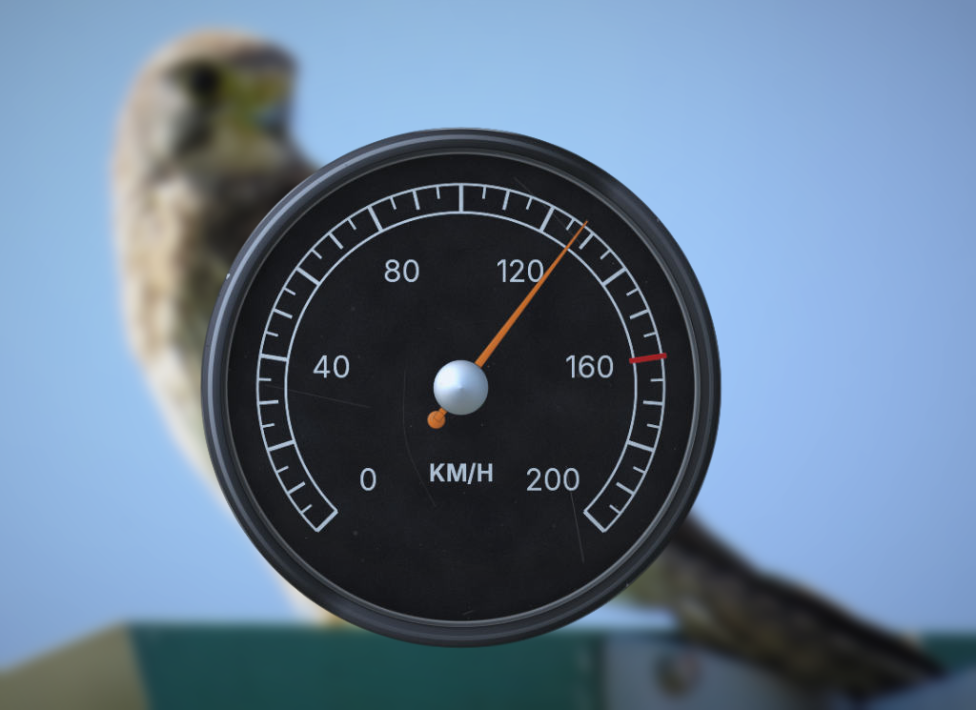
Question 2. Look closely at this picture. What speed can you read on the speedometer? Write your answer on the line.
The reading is 127.5 km/h
